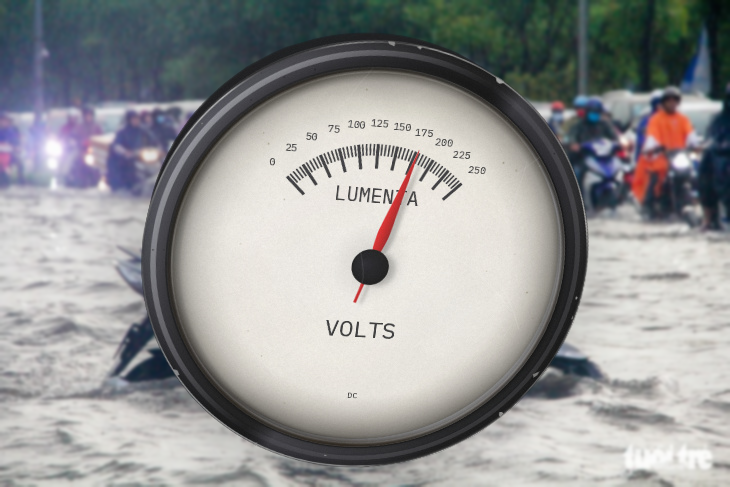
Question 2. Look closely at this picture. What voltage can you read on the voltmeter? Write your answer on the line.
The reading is 175 V
